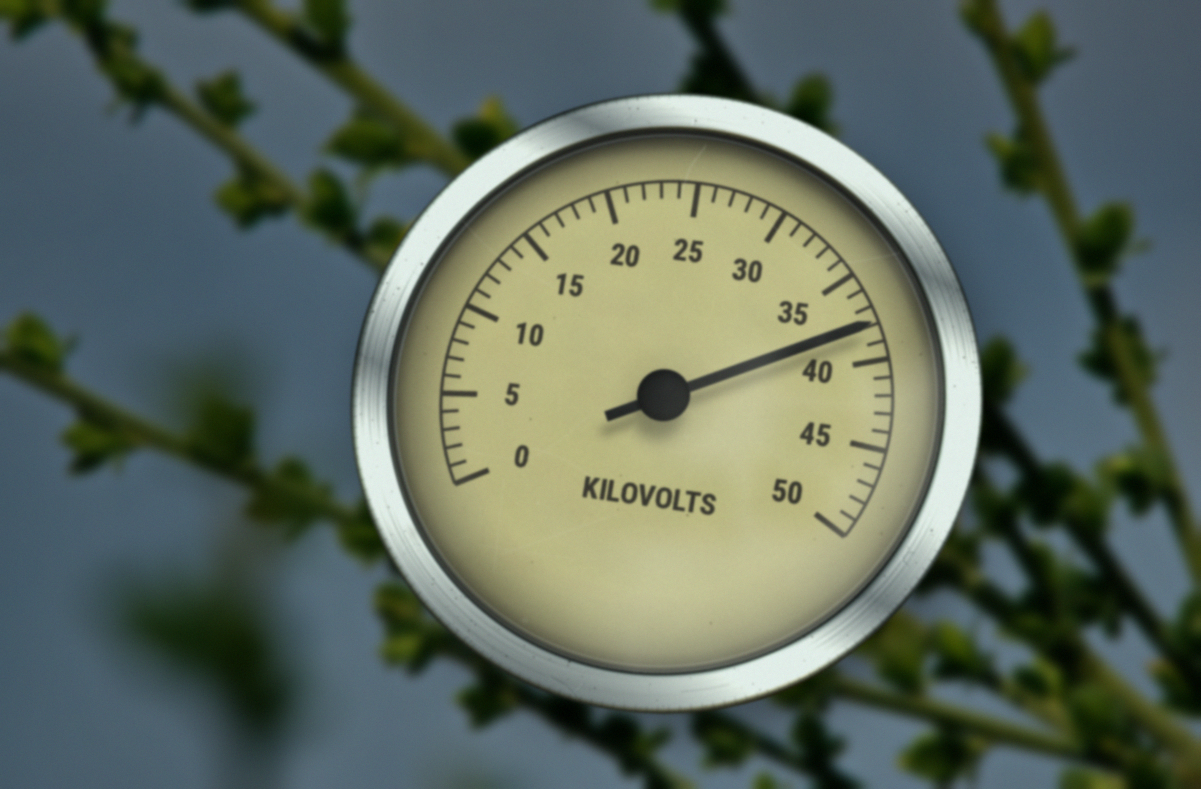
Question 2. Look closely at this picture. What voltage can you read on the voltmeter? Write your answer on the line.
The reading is 38 kV
